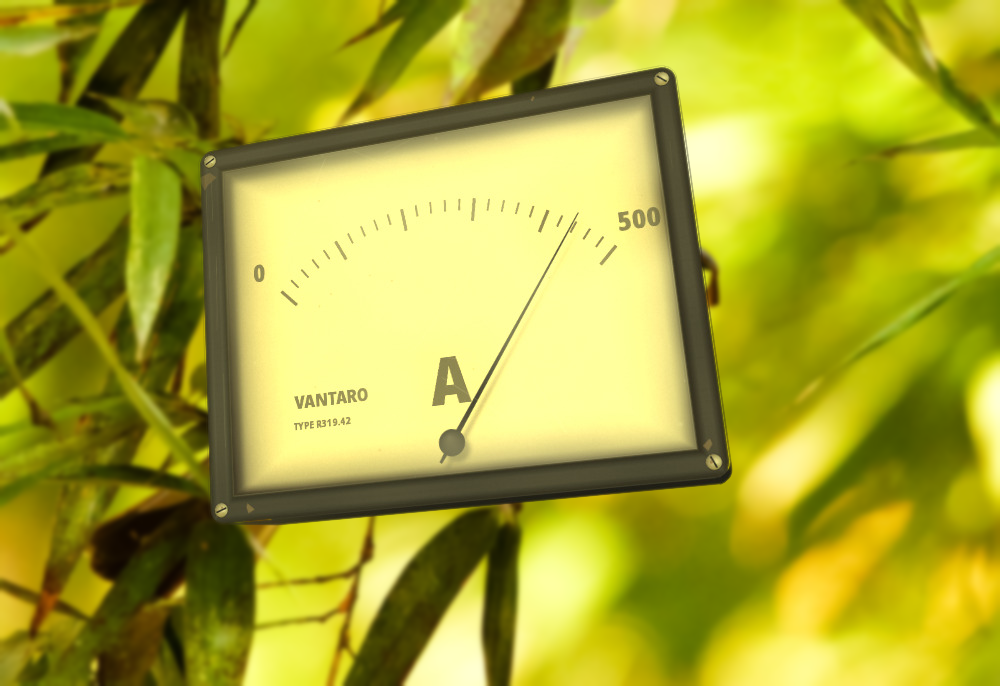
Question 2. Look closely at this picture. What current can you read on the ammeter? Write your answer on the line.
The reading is 440 A
